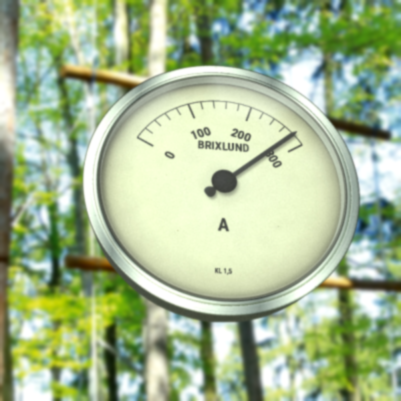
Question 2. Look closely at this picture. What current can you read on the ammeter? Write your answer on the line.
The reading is 280 A
